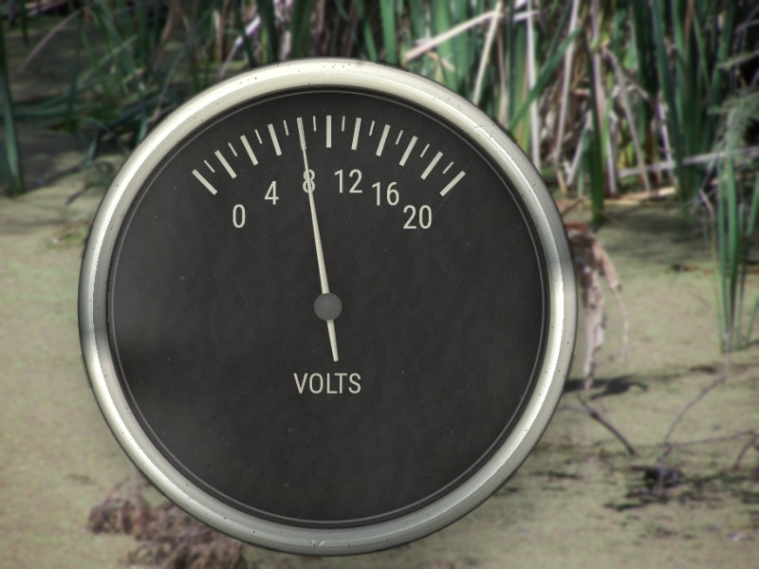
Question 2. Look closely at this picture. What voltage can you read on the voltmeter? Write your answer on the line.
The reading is 8 V
